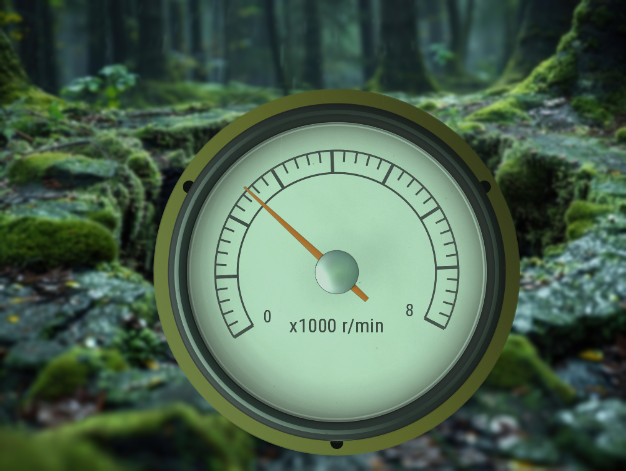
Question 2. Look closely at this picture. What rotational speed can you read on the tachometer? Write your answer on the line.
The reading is 2500 rpm
